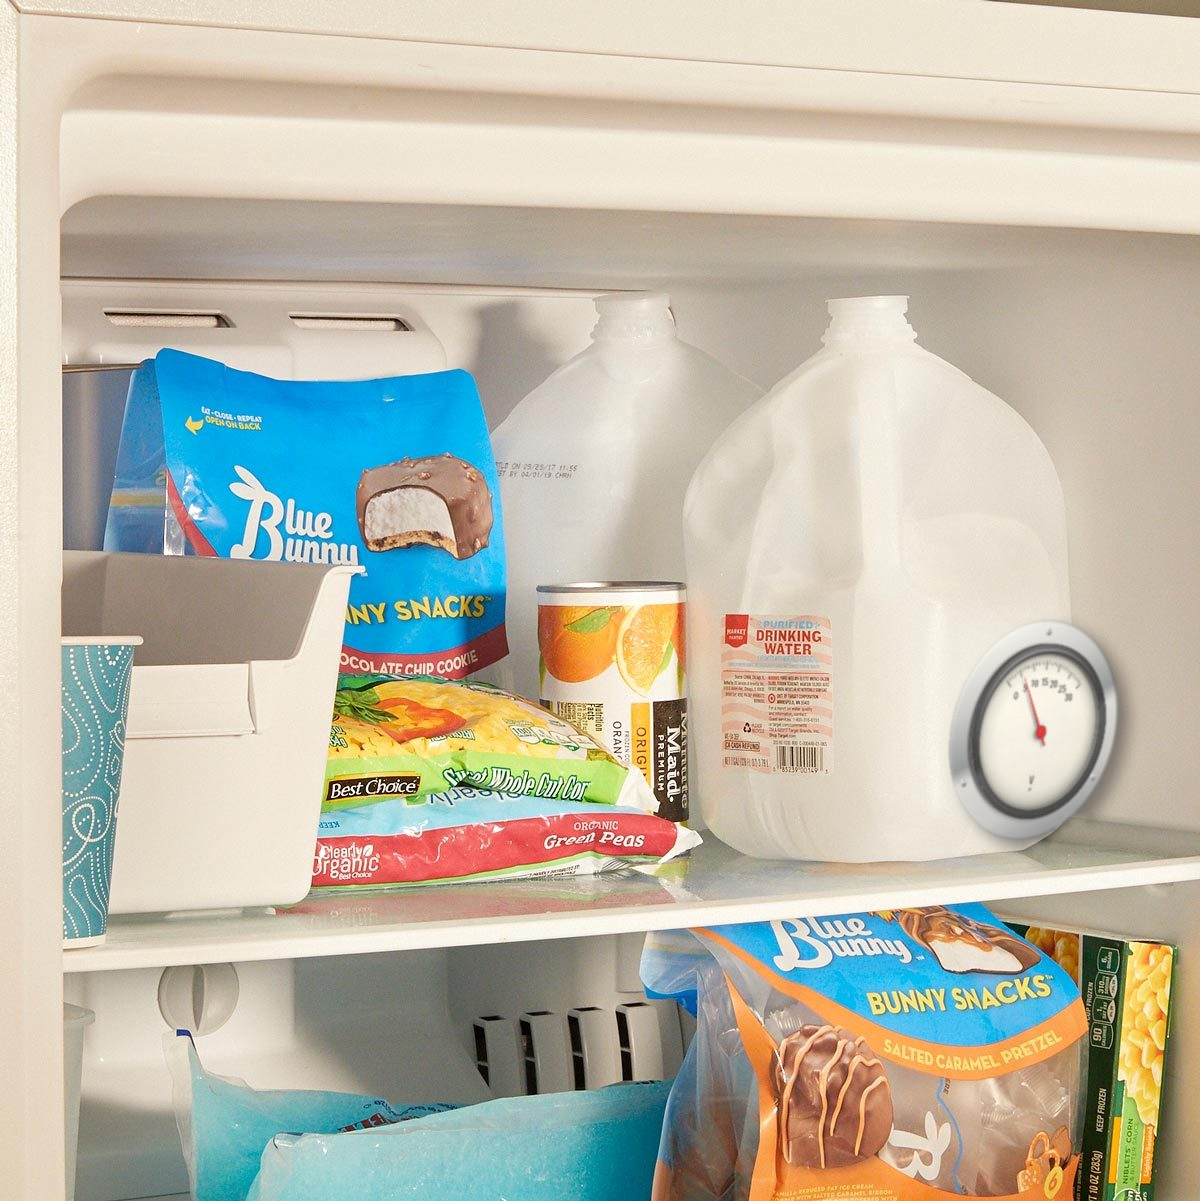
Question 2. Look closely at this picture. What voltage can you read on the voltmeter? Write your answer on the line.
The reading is 5 V
